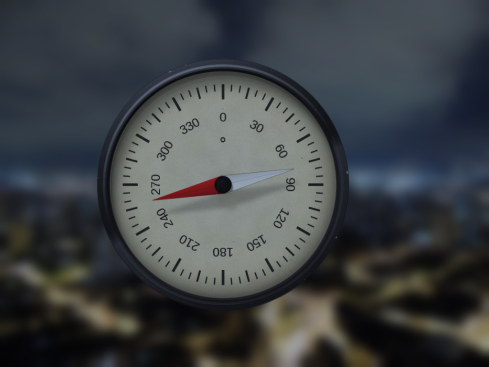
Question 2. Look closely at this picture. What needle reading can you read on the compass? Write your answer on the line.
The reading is 257.5 °
